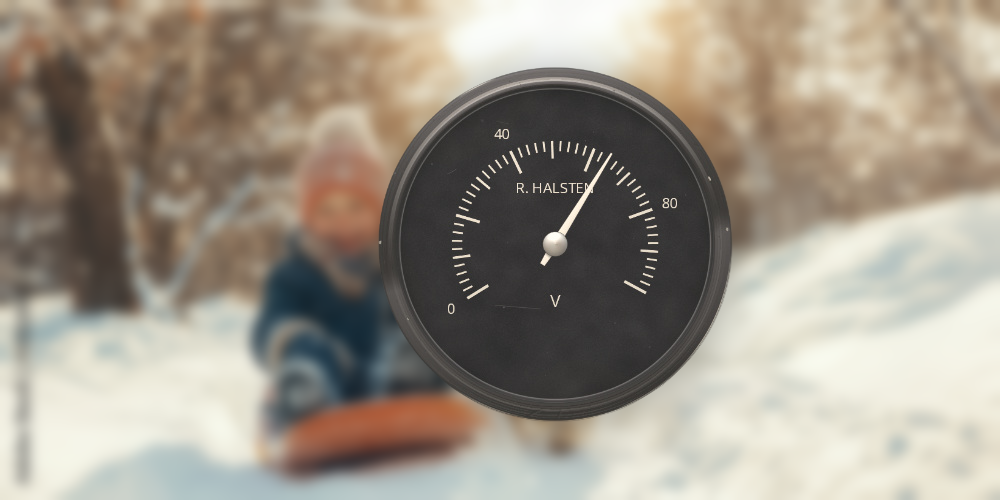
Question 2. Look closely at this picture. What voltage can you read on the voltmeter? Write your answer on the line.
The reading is 64 V
